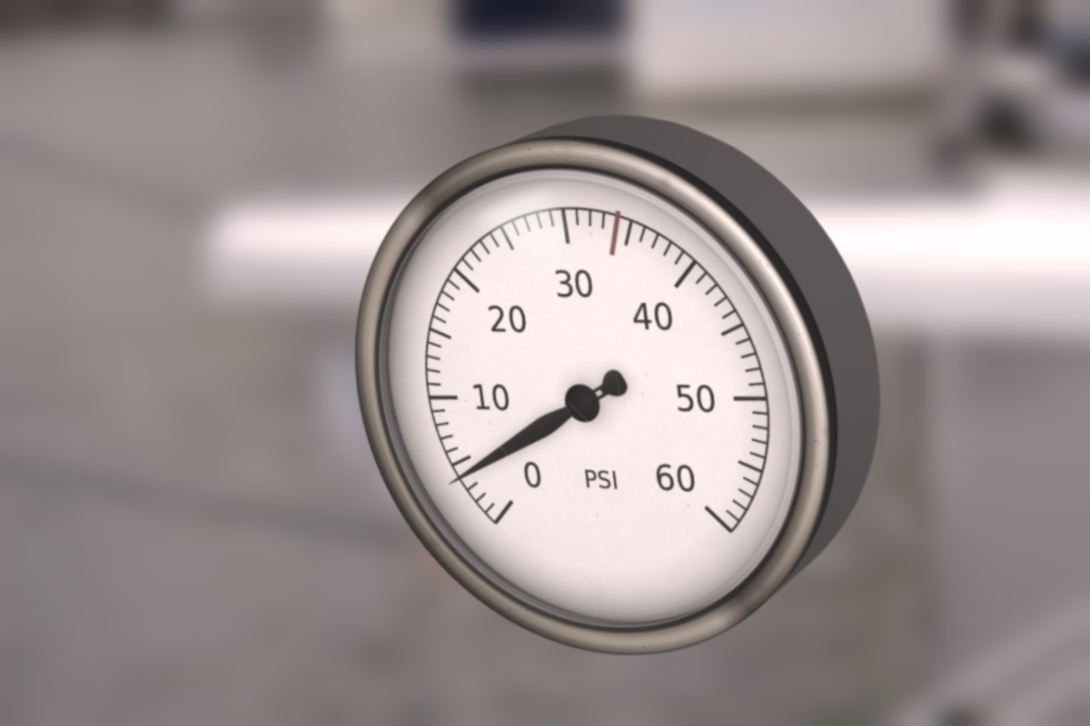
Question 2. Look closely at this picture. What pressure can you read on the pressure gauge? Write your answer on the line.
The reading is 4 psi
